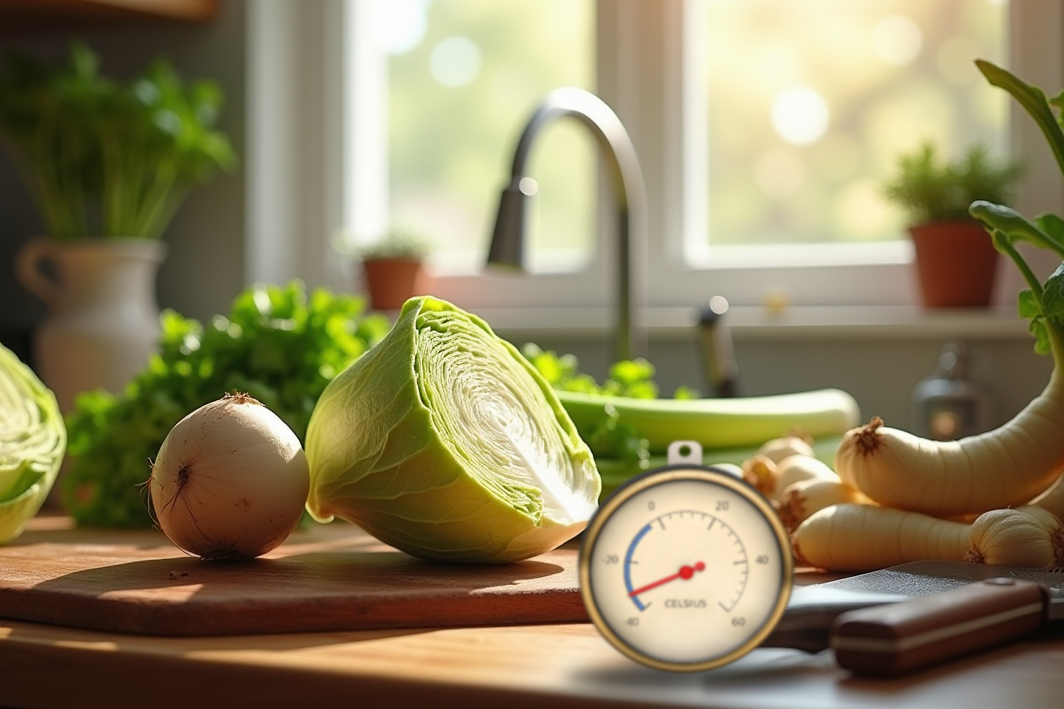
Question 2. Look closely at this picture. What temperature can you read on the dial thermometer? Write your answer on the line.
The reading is -32 °C
